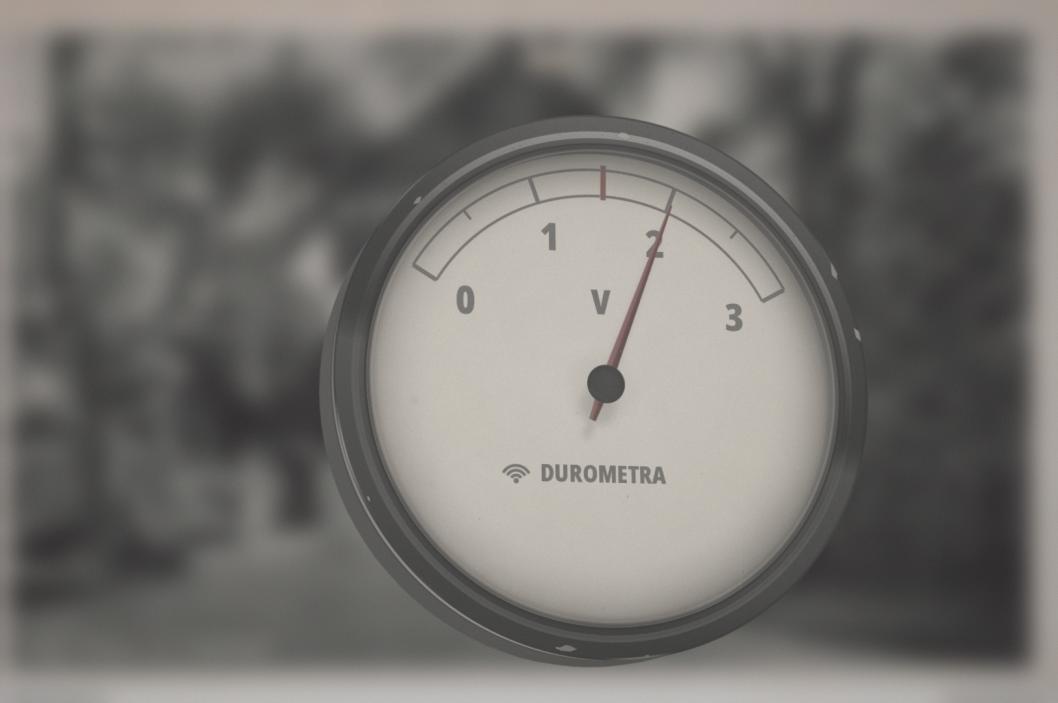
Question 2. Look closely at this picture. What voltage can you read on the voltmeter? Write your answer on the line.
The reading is 2 V
